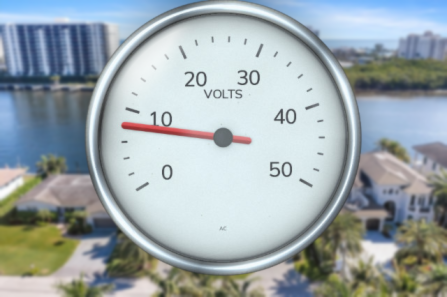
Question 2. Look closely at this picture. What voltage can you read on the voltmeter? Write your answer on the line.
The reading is 8 V
